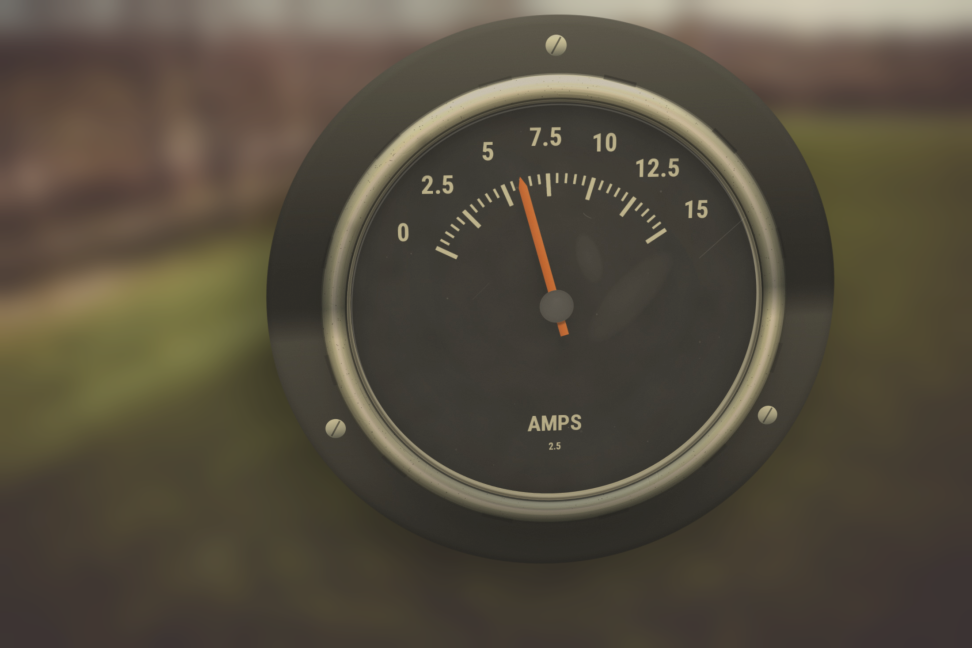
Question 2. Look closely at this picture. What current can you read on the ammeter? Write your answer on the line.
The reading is 6 A
